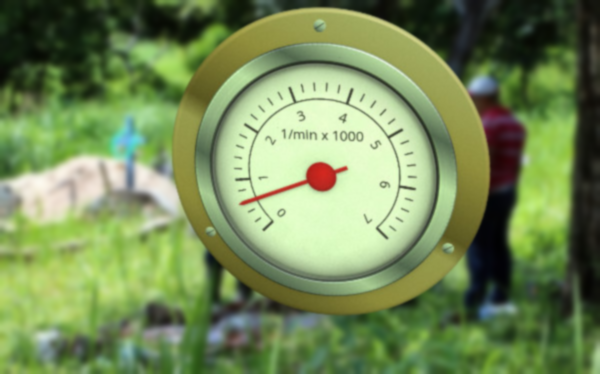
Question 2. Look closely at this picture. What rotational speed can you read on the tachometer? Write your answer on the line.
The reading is 600 rpm
